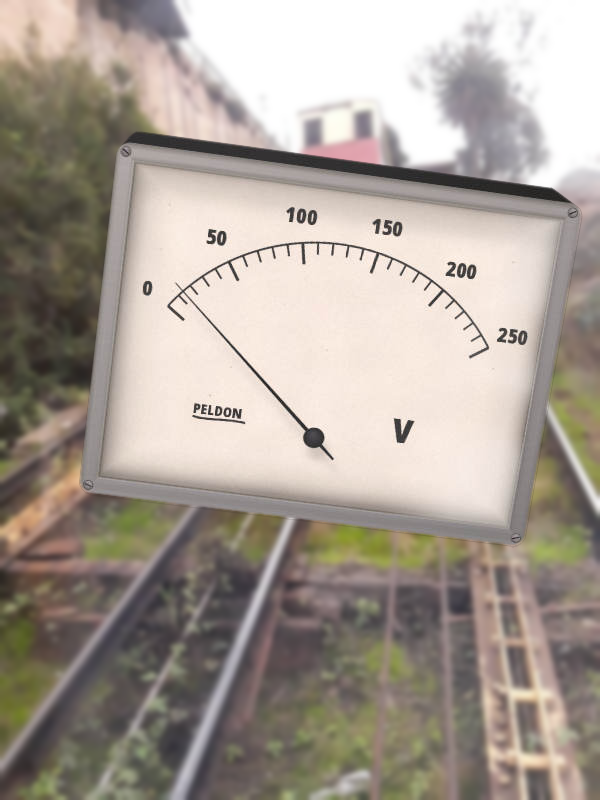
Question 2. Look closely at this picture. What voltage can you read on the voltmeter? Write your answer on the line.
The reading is 15 V
